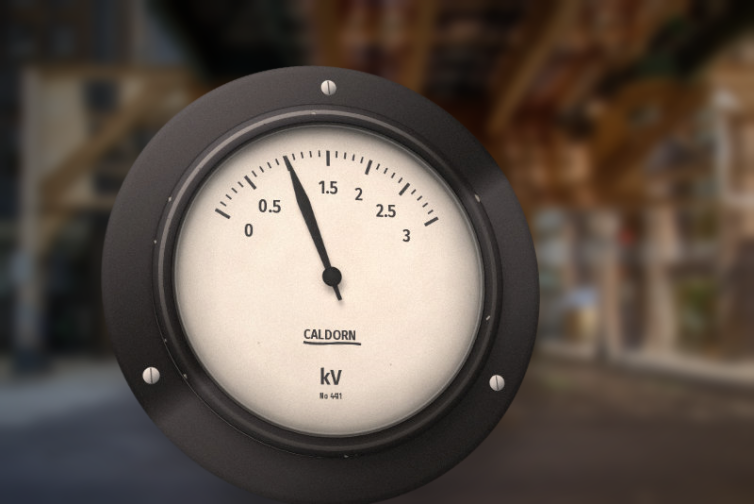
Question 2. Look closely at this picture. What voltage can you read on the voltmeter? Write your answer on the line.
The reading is 1 kV
